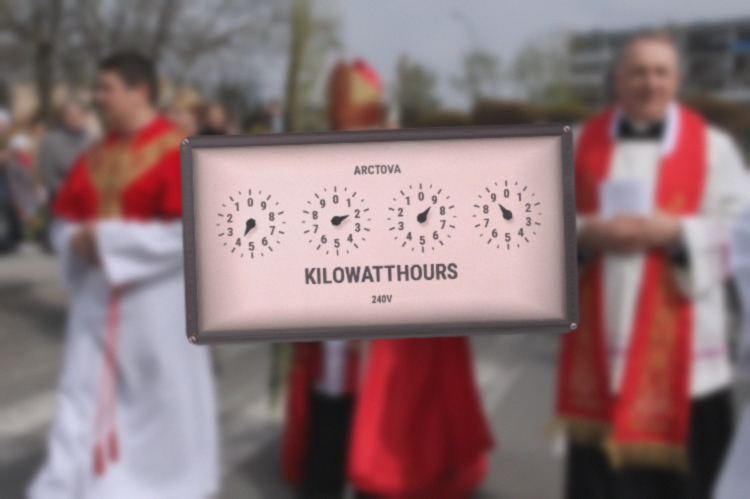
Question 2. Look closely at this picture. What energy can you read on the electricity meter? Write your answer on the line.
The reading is 4189 kWh
